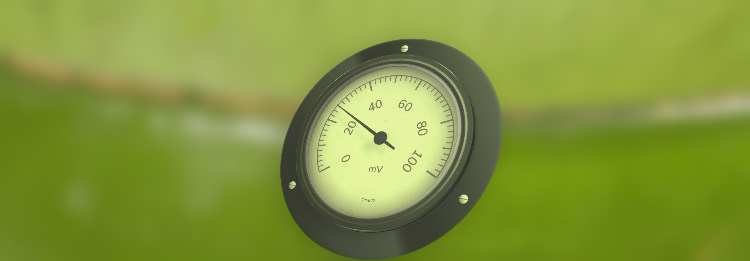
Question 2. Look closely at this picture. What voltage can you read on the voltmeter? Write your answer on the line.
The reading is 26 mV
